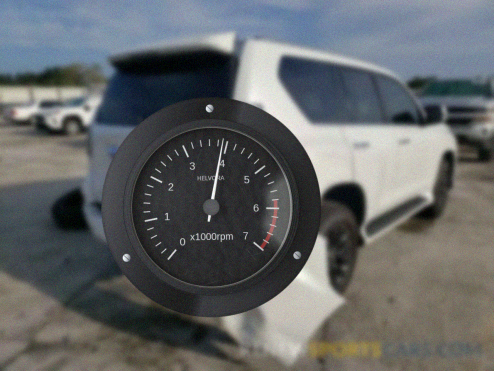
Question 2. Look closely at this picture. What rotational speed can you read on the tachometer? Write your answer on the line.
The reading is 3900 rpm
